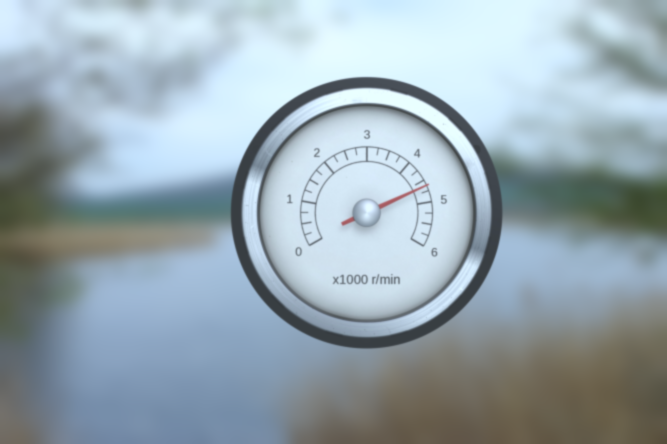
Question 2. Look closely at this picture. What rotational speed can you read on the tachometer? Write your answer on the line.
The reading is 4625 rpm
